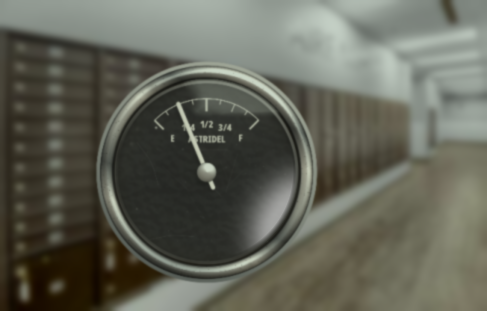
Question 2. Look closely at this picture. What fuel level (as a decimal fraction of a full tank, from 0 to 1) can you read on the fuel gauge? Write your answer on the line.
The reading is 0.25
